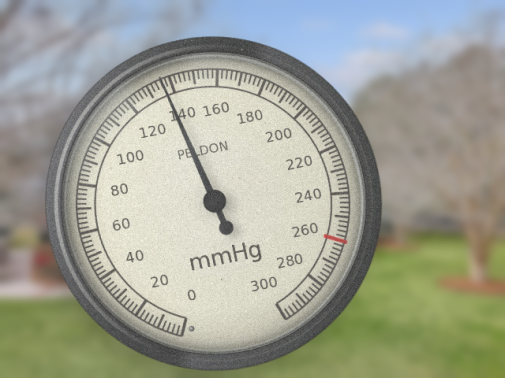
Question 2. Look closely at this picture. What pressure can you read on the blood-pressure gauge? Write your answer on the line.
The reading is 136 mmHg
